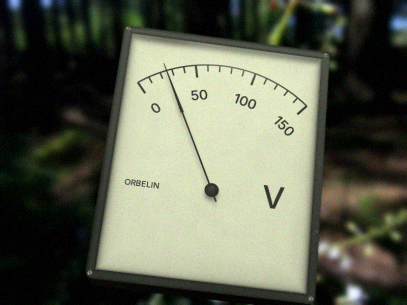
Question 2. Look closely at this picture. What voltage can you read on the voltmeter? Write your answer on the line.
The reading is 25 V
